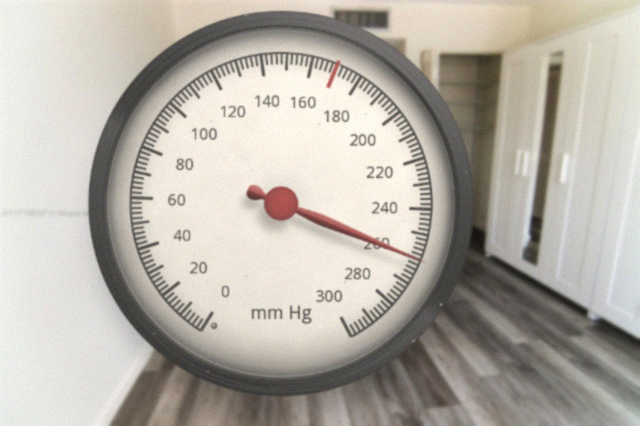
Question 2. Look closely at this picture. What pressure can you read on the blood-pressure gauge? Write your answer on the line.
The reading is 260 mmHg
